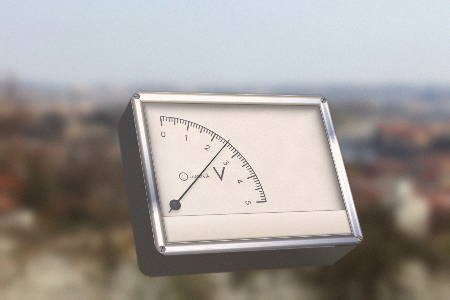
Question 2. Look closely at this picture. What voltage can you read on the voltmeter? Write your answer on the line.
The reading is 2.5 V
